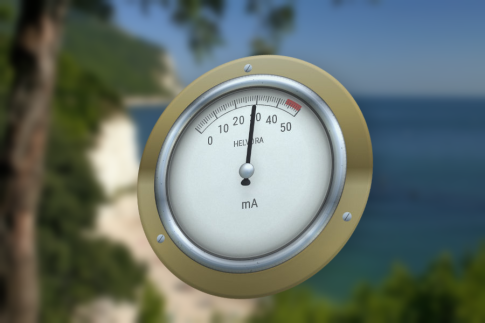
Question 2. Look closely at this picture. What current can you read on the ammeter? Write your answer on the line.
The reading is 30 mA
